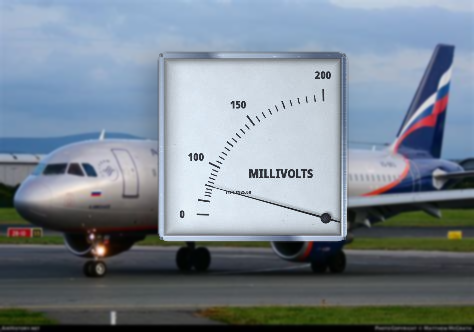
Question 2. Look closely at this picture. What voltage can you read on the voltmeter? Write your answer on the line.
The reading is 75 mV
